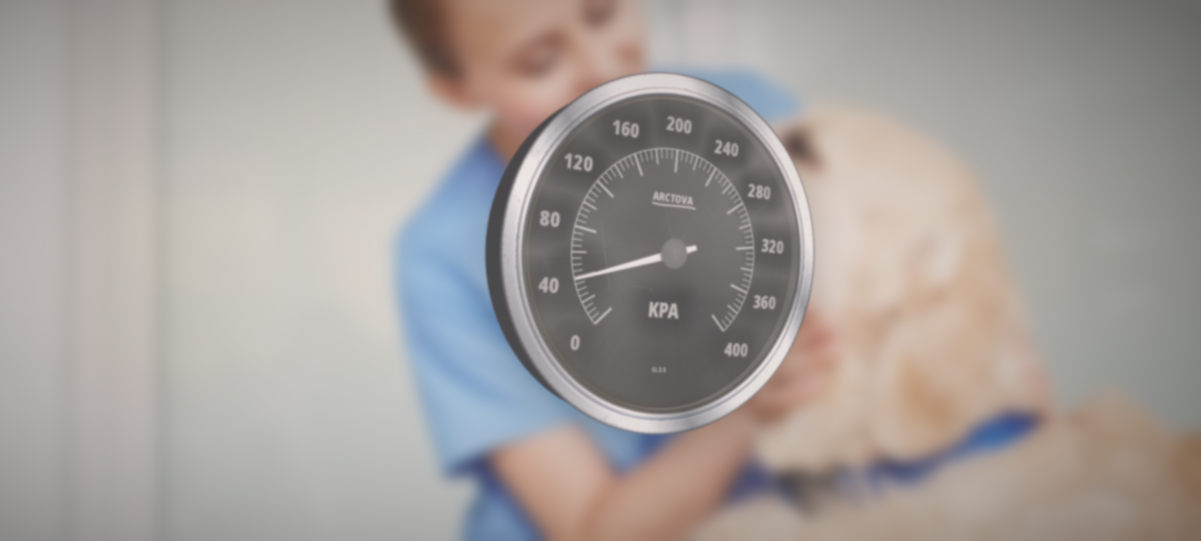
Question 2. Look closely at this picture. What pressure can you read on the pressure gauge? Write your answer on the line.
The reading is 40 kPa
